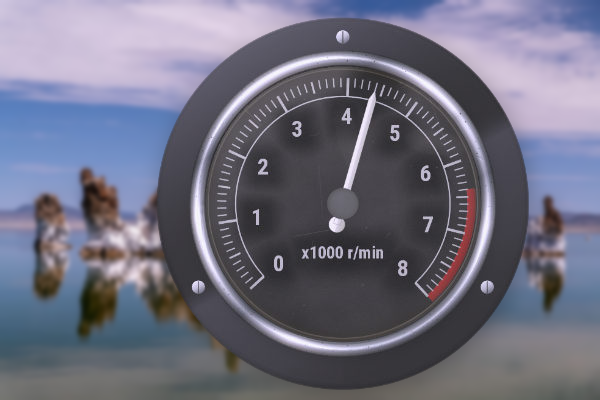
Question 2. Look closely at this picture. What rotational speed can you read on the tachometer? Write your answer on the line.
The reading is 4400 rpm
